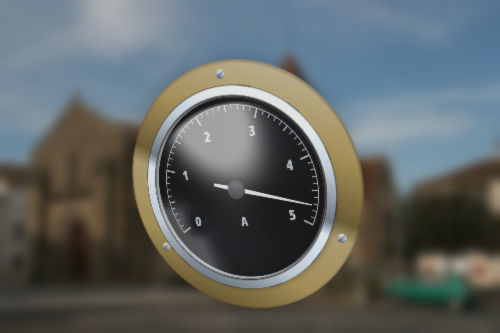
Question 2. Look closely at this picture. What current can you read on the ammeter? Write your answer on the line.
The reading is 4.7 A
